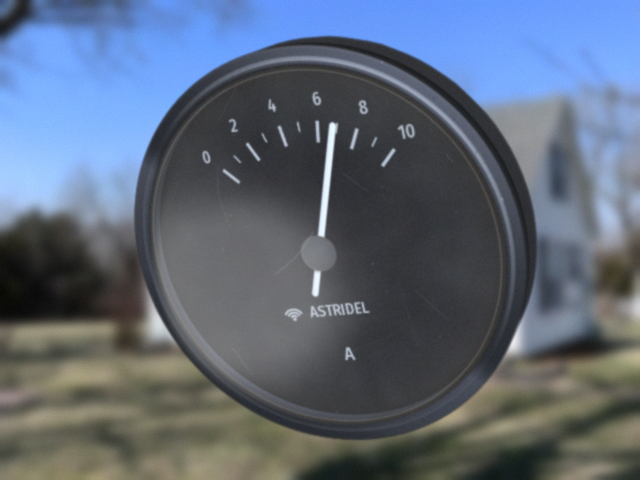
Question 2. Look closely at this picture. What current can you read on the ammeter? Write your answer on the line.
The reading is 7 A
